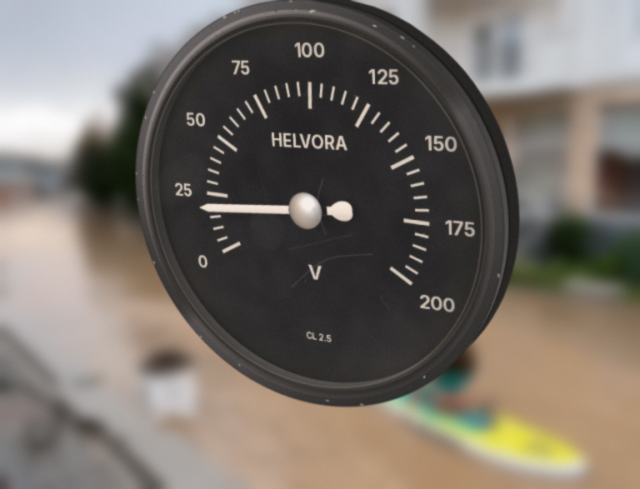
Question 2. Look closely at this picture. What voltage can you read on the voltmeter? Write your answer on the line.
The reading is 20 V
